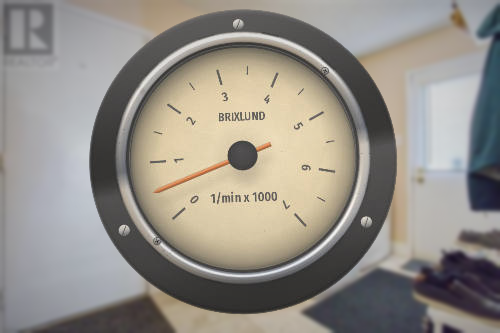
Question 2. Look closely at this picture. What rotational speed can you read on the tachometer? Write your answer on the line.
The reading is 500 rpm
